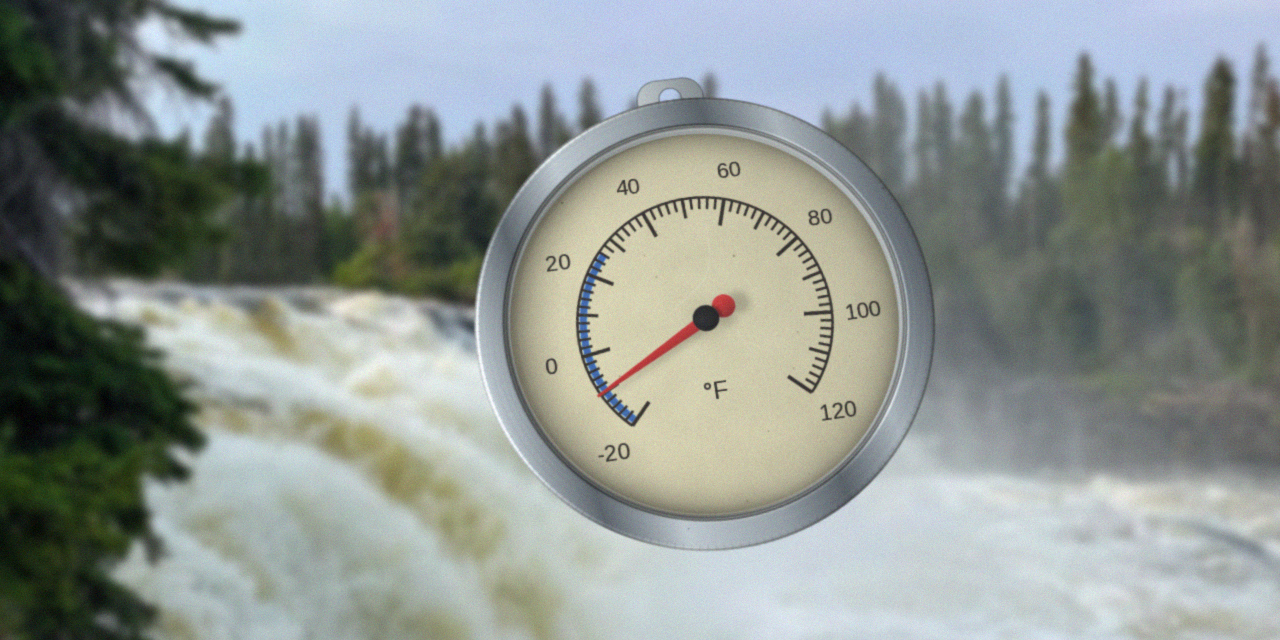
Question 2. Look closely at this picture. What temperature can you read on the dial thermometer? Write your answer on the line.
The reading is -10 °F
